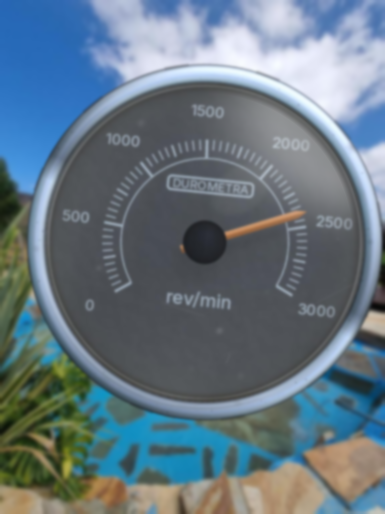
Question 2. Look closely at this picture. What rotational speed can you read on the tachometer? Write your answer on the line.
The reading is 2400 rpm
